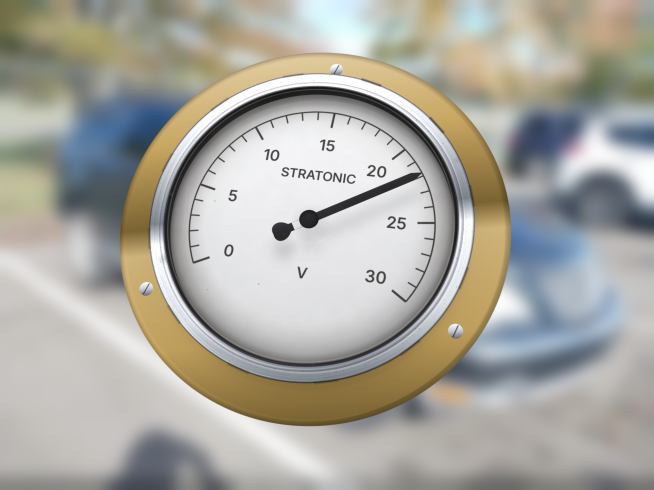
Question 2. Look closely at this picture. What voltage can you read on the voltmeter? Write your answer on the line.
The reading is 22 V
